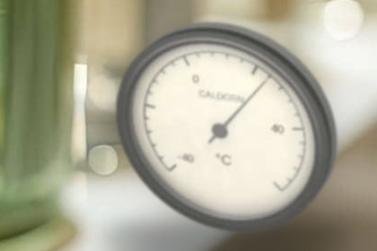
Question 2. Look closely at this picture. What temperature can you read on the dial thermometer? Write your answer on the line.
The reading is 24 °C
